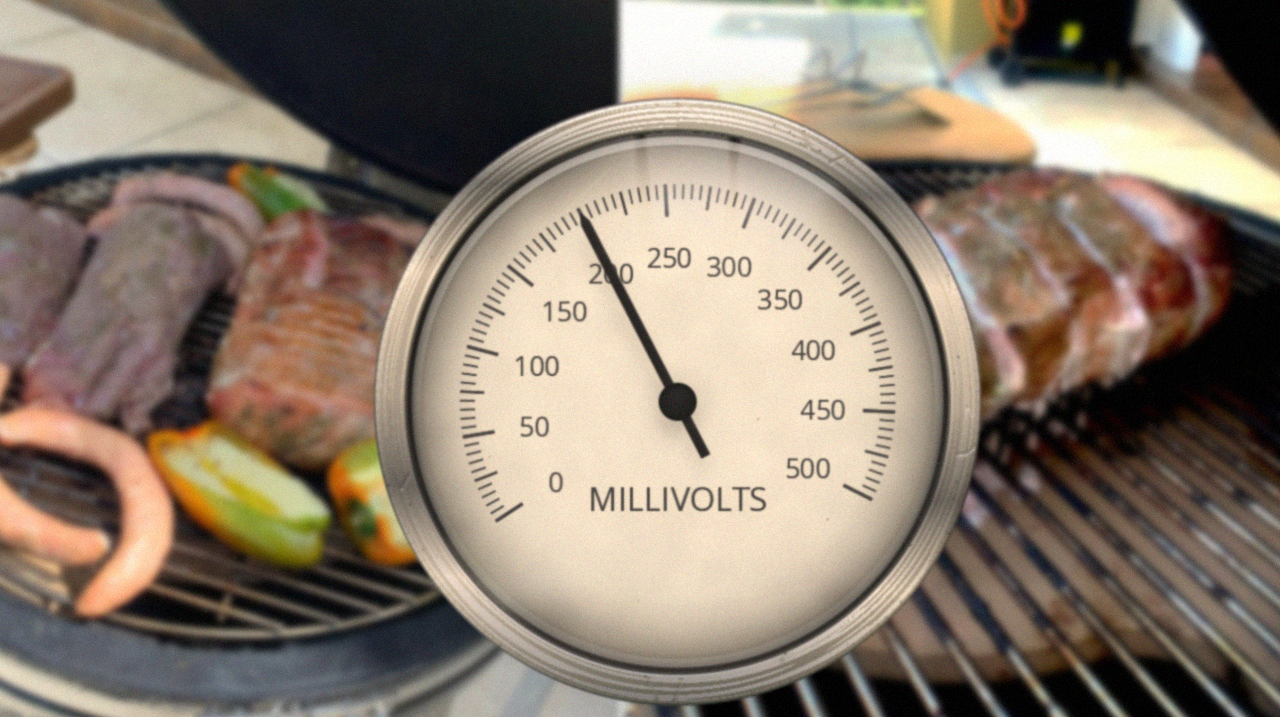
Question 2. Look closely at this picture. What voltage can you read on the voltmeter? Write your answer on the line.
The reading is 200 mV
